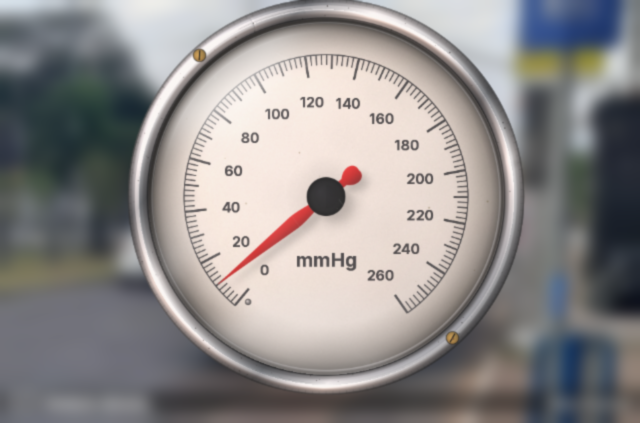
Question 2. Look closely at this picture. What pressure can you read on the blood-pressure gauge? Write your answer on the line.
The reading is 10 mmHg
